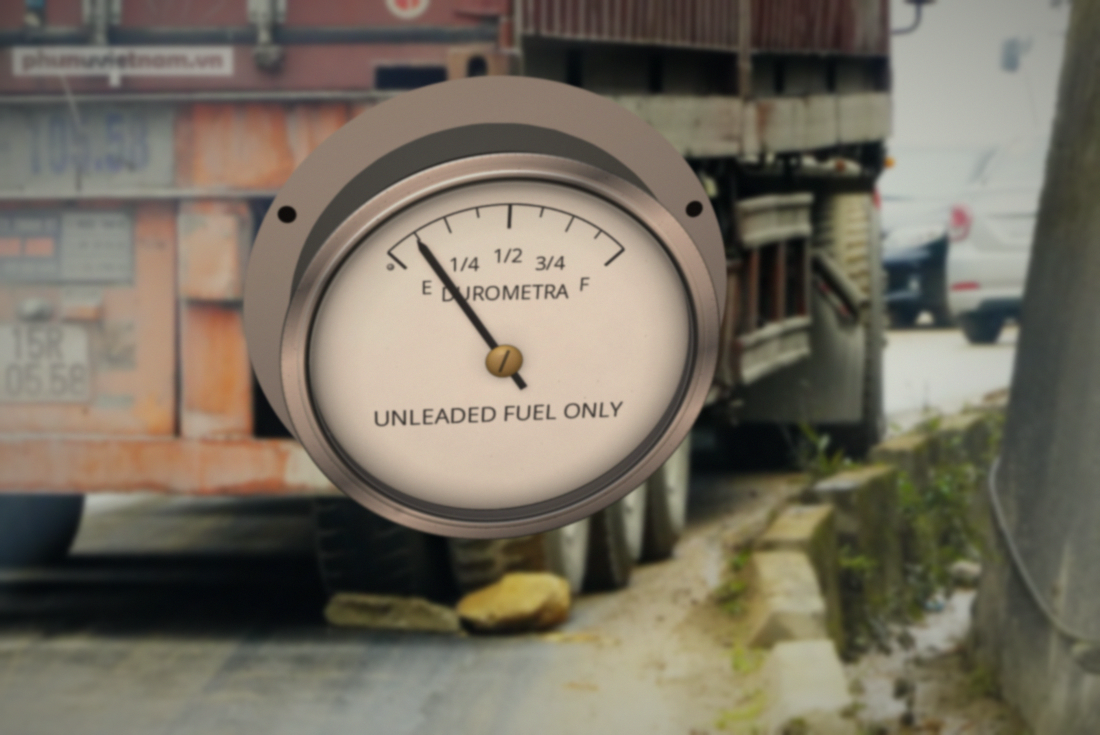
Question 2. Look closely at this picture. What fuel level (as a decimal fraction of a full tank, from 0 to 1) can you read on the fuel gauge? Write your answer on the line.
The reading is 0.125
